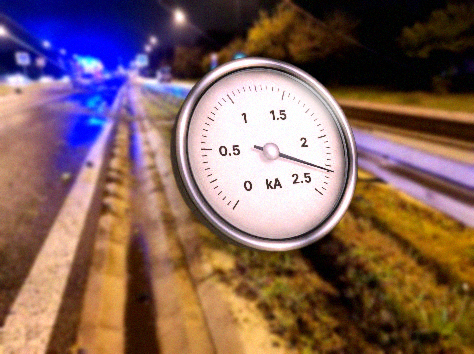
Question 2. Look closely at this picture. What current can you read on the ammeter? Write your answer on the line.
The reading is 2.3 kA
